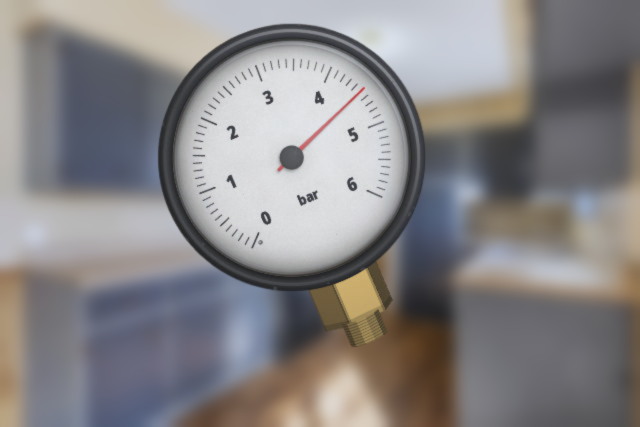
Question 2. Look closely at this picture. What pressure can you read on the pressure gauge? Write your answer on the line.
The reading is 4.5 bar
